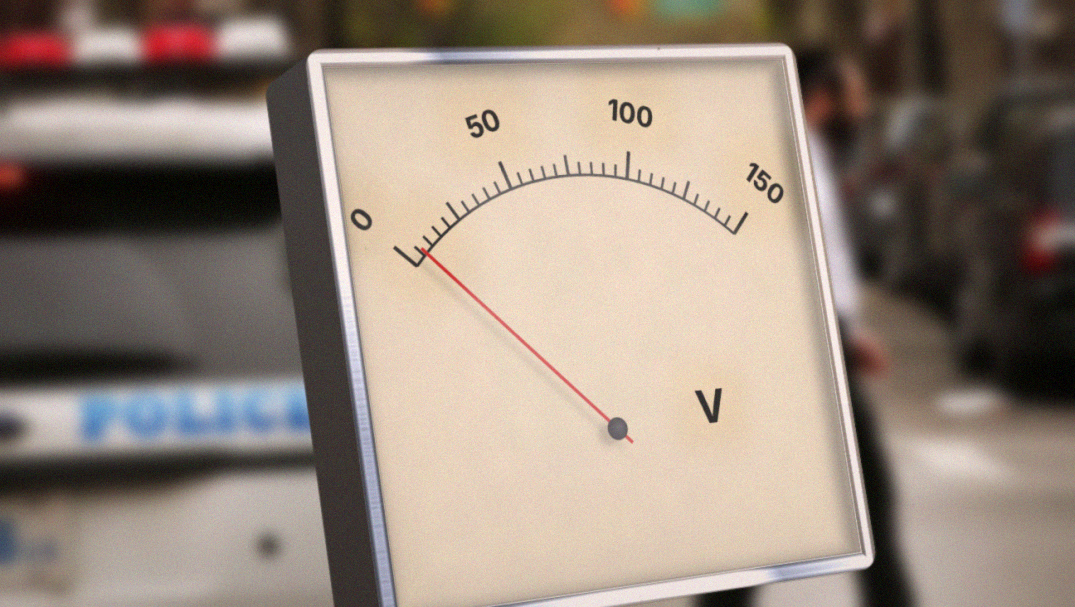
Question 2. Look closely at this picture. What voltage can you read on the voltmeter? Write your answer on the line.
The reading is 5 V
